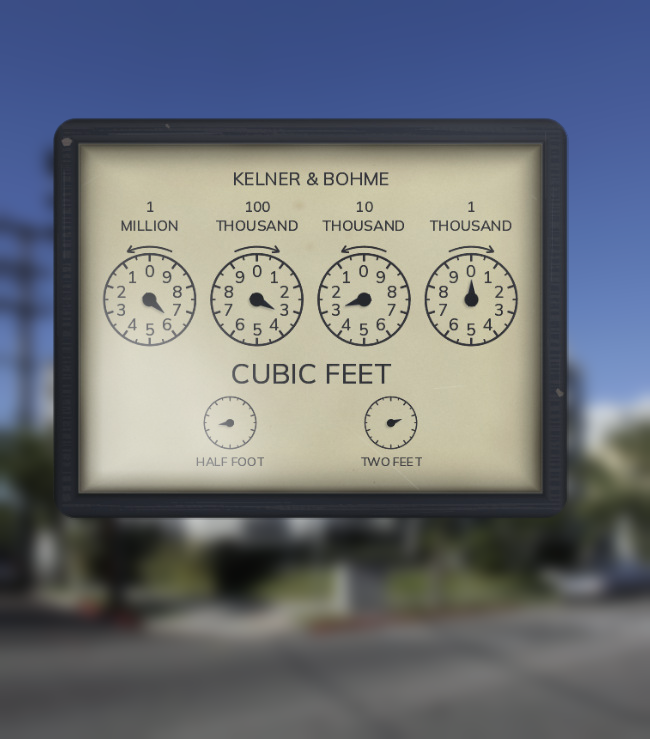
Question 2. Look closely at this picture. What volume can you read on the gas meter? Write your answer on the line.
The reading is 633000 ft³
